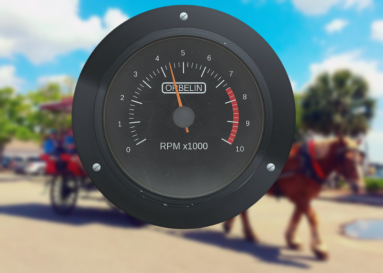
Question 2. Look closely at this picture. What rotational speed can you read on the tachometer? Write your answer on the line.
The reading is 4400 rpm
